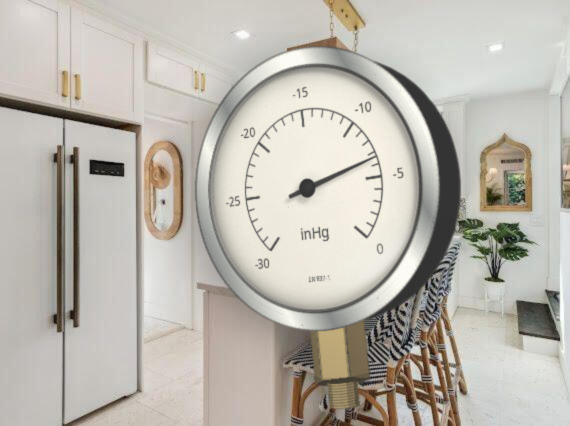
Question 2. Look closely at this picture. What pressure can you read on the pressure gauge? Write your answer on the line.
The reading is -6.5 inHg
